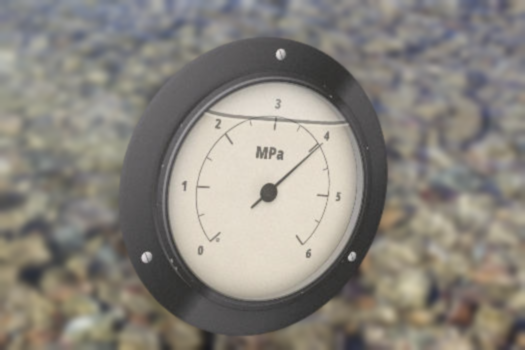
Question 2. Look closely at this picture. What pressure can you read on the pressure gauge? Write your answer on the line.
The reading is 4 MPa
